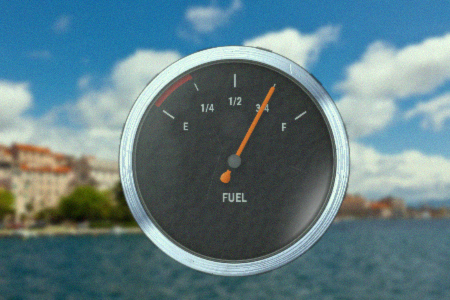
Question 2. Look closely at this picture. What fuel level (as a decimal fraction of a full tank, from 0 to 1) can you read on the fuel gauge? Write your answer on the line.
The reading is 0.75
